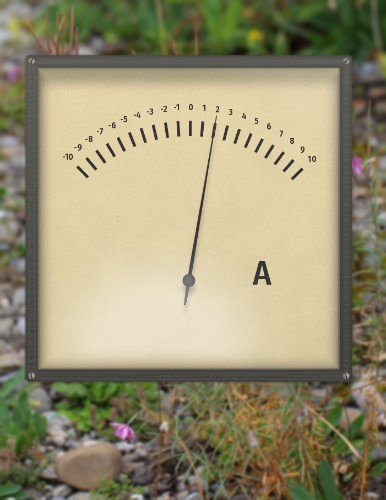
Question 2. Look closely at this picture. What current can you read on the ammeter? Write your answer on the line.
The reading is 2 A
